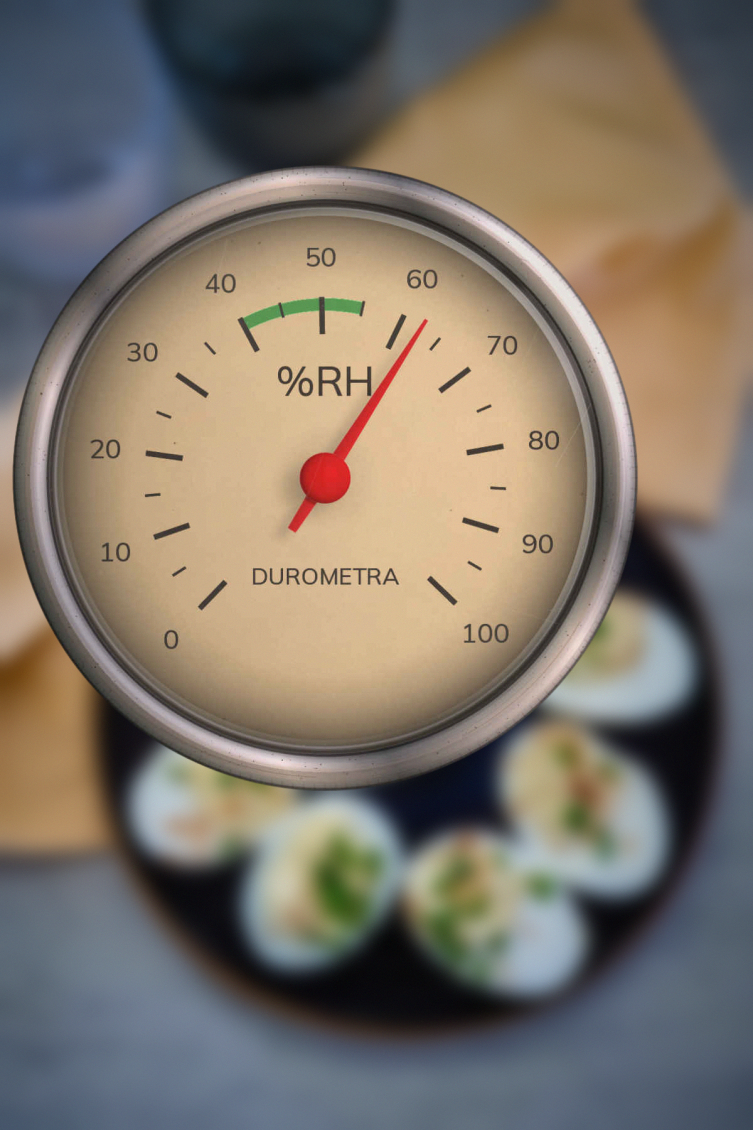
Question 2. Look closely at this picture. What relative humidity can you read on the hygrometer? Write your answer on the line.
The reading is 62.5 %
